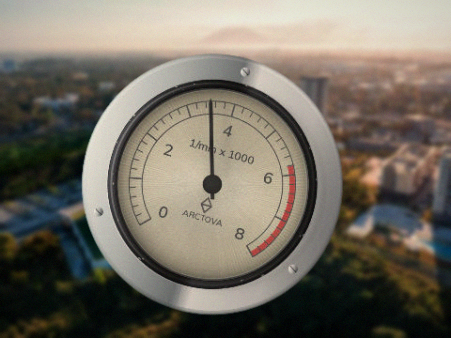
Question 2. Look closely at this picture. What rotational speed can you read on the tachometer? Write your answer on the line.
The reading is 3500 rpm
